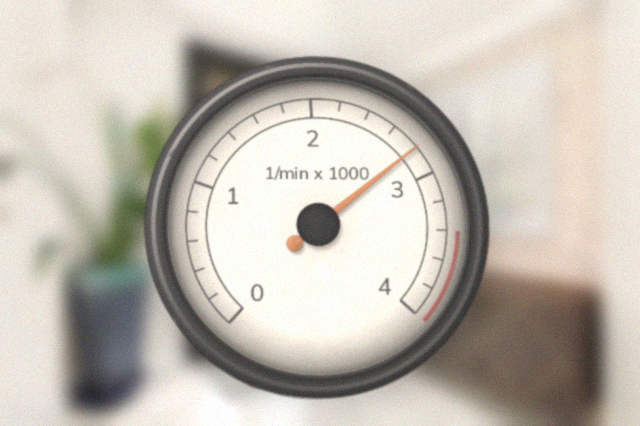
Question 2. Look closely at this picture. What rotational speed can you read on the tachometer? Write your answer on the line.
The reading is 2800 rpm
